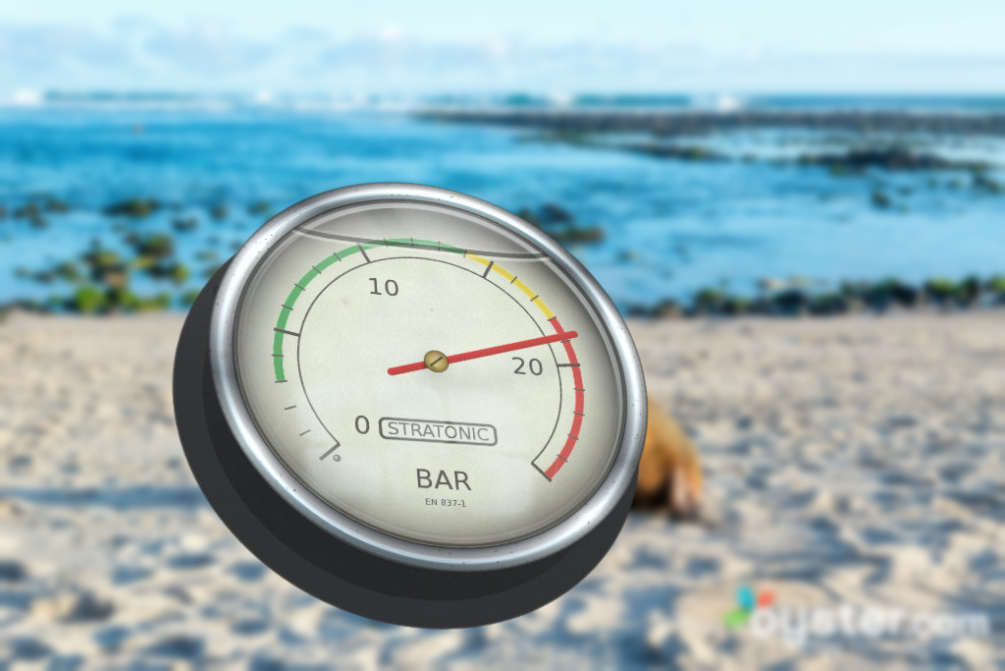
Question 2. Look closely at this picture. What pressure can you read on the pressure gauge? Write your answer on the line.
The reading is 19 bar
